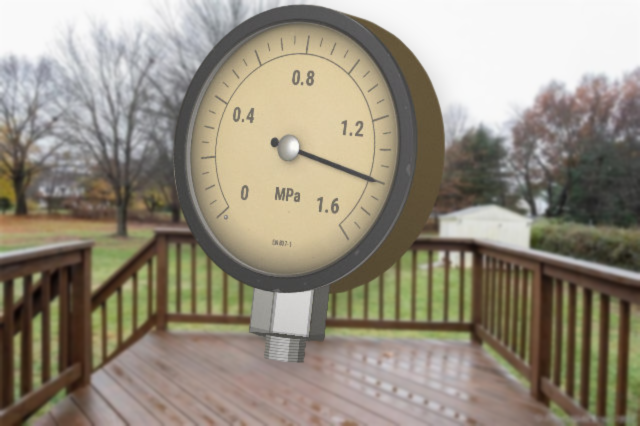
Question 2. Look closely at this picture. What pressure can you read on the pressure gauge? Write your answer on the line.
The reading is 1.4 MPa
